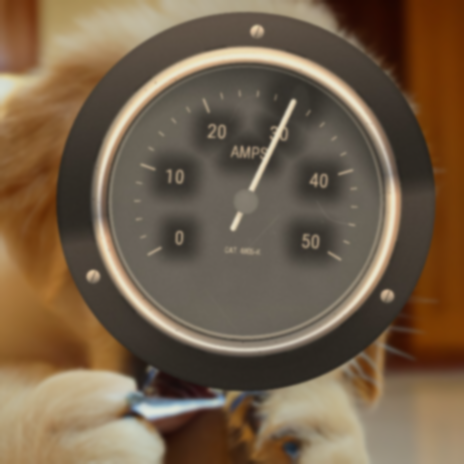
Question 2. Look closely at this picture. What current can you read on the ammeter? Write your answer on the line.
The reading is 30 A
